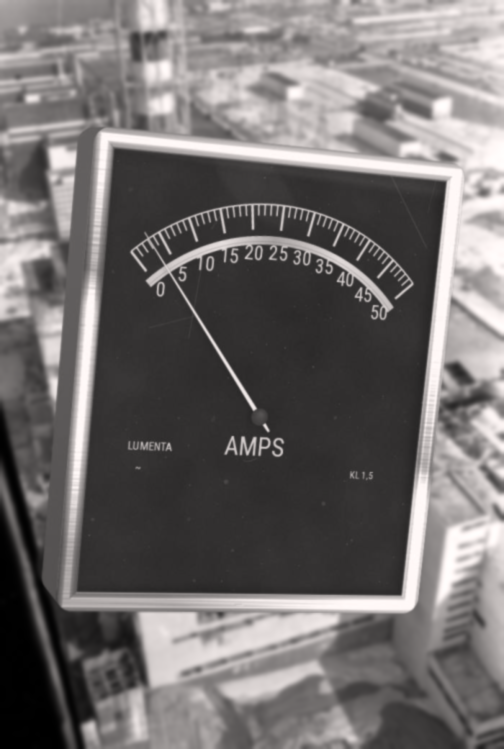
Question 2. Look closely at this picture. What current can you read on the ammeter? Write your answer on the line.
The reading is 3 A
